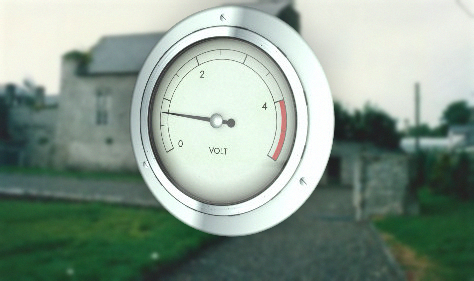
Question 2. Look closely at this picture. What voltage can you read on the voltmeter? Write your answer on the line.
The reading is 0.75 V
